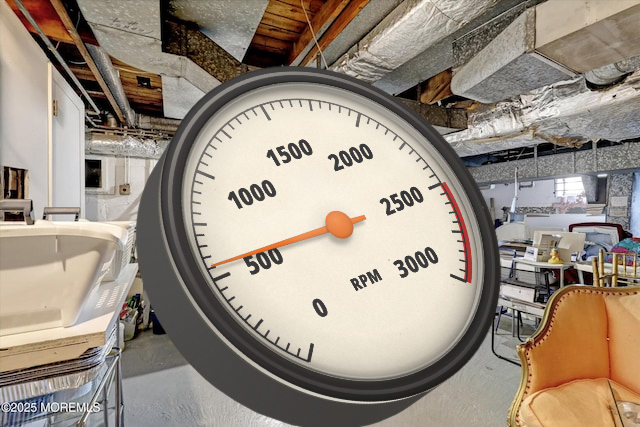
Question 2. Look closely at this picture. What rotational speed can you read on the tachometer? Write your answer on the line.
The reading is 550 rpm
